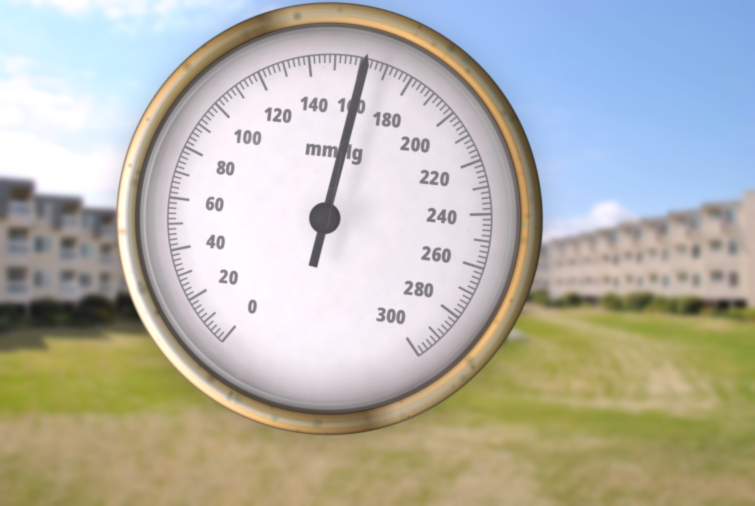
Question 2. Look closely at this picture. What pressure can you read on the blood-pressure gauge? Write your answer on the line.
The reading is 162 mmHg
